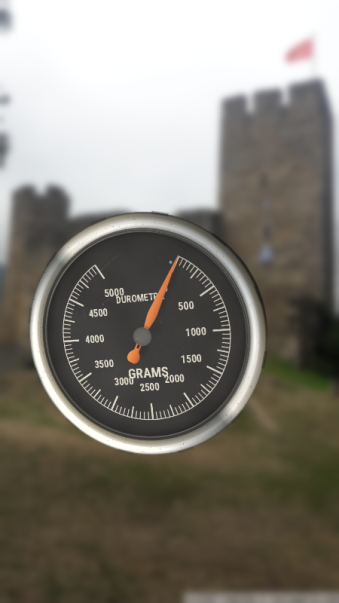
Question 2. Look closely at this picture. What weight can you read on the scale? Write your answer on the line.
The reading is 0 g
